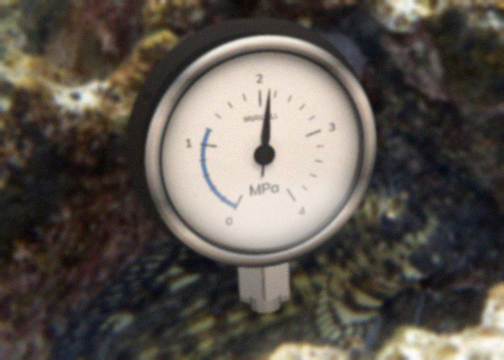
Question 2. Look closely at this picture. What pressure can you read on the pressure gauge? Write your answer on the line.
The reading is 2.1 MPa
